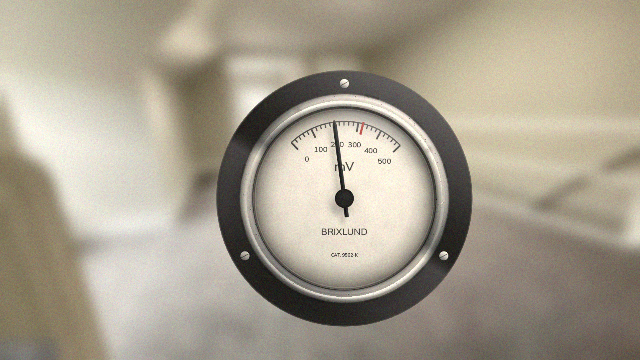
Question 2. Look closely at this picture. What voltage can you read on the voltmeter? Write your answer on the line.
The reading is 200 mV
